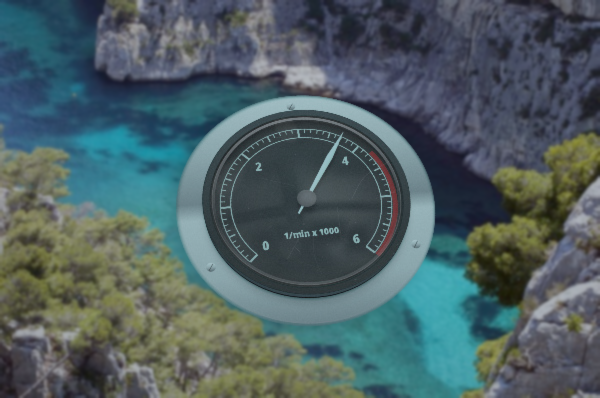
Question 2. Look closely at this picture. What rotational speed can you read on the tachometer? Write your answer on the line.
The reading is 3700 rpm
